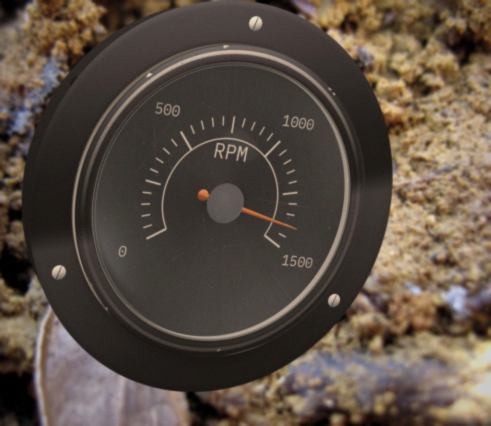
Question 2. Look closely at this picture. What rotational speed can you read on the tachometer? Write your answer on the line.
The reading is 1400 rpm
